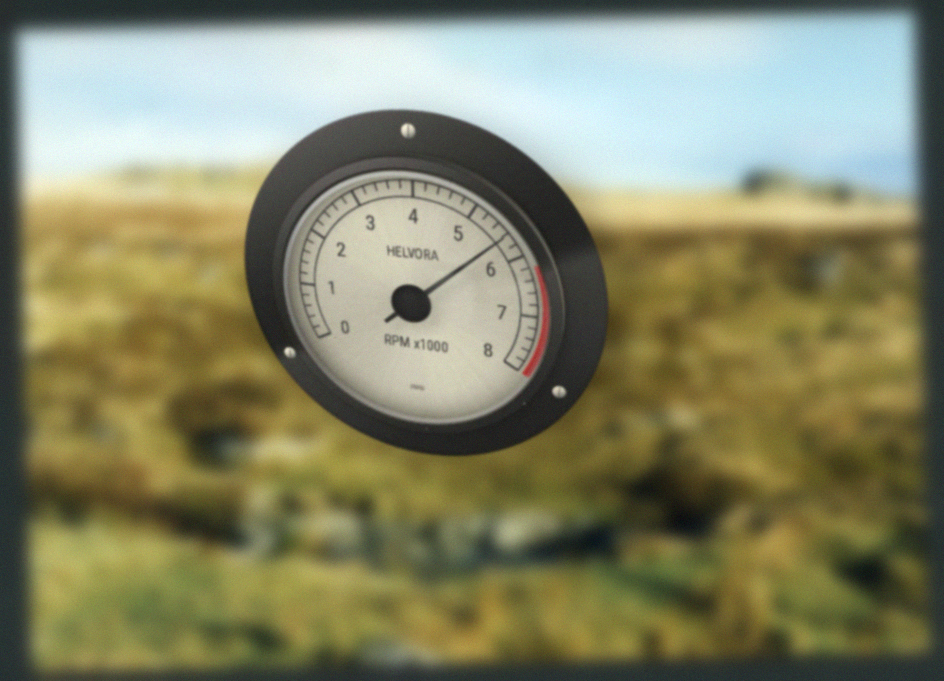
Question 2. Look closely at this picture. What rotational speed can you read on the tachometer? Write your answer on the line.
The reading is 5600 rpm
